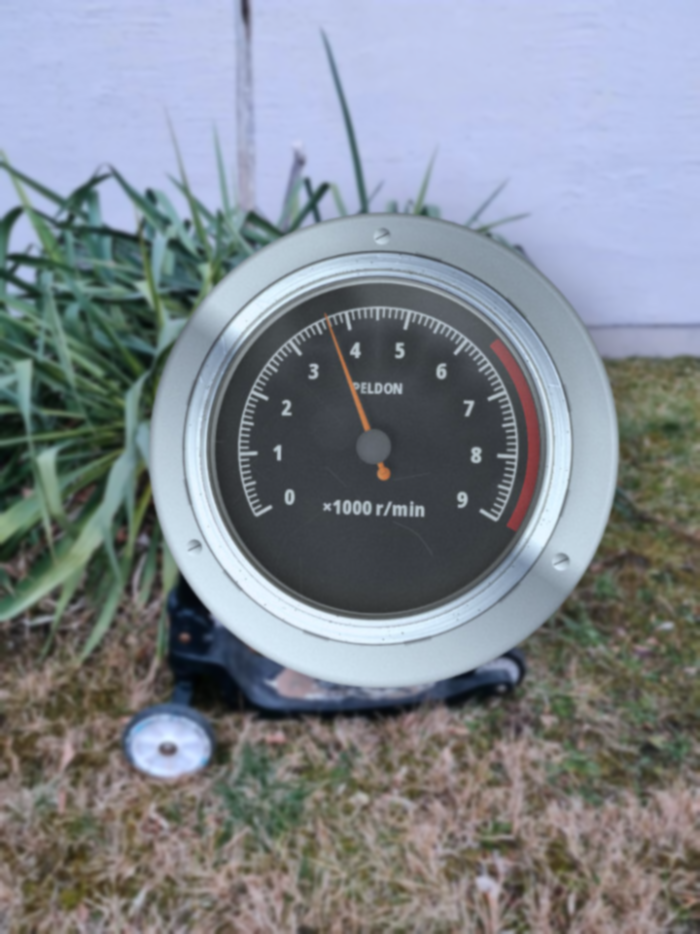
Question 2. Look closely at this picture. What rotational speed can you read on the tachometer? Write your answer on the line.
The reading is 3700 rpm
